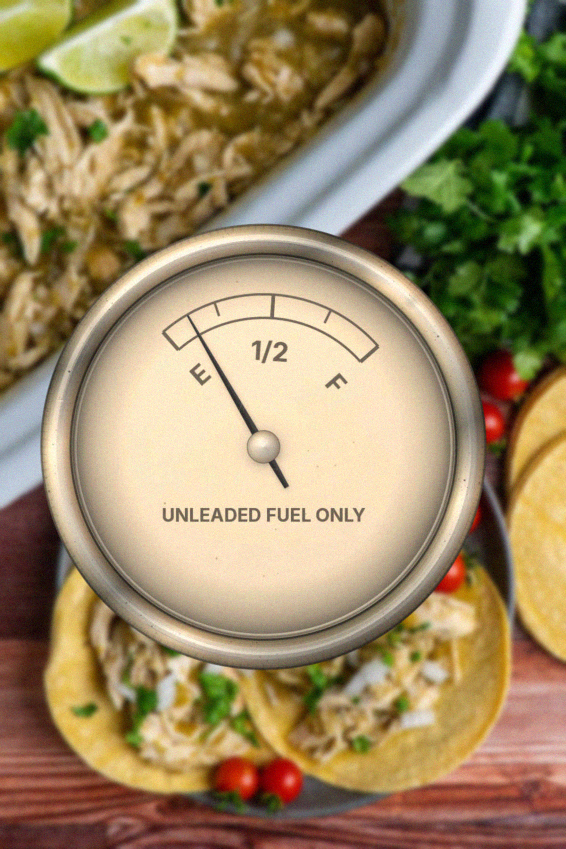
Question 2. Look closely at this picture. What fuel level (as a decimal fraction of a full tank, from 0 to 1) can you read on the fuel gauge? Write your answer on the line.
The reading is 0.125
